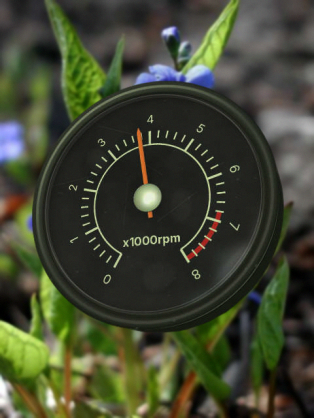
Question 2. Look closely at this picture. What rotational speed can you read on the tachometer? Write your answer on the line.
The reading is 3800 rpm
